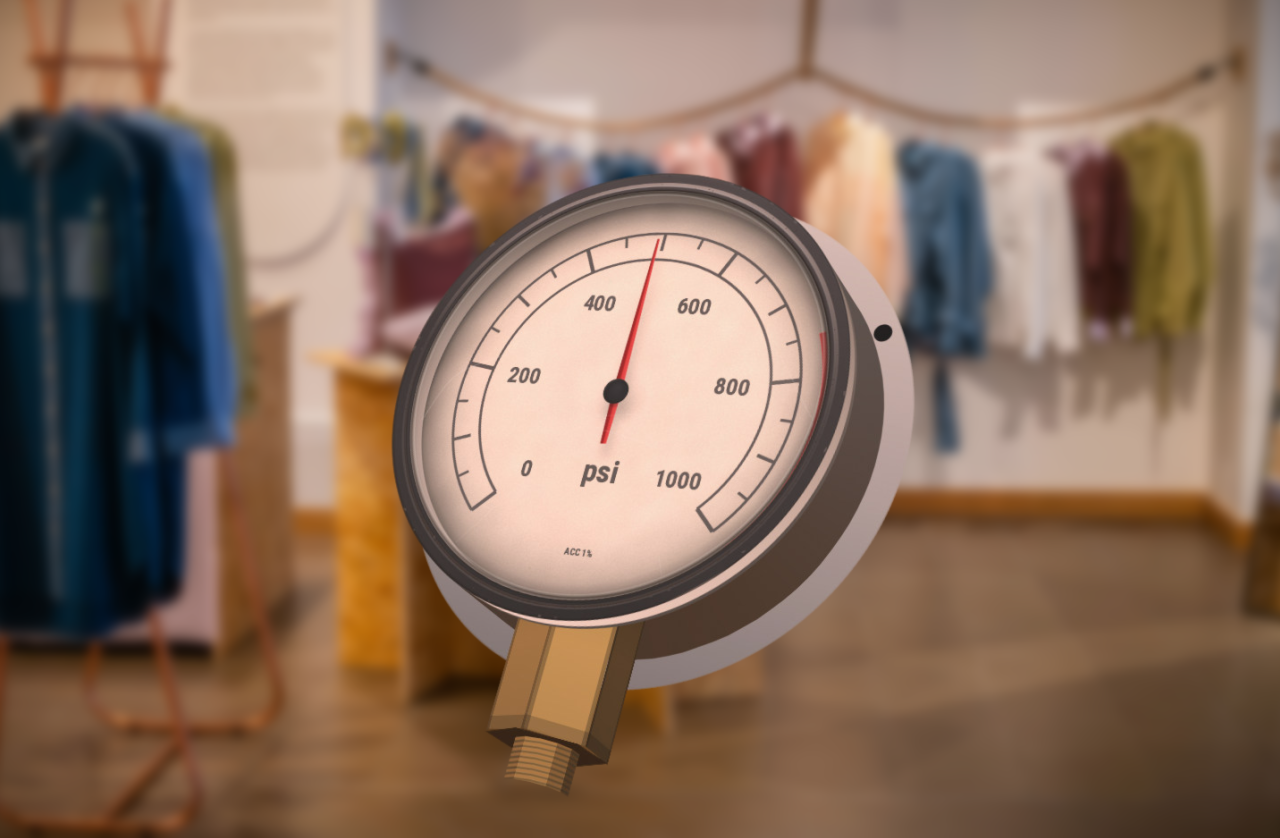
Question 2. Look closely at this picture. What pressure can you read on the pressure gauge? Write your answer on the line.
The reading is 500 psi
